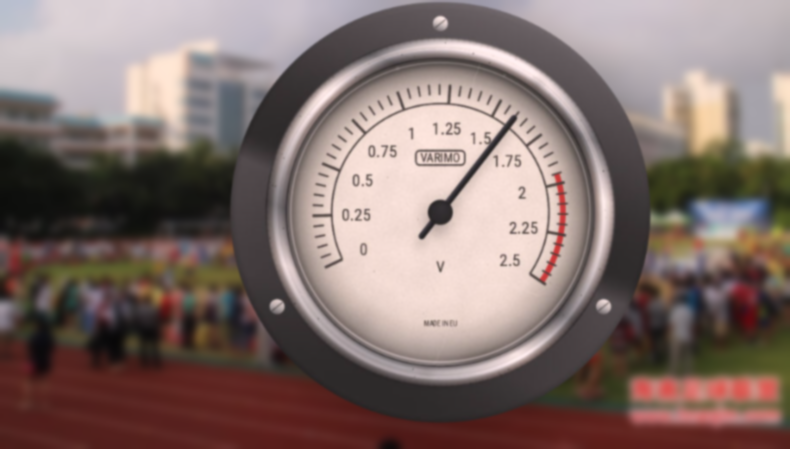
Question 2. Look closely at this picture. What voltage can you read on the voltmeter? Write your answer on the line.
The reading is 1.6 V
